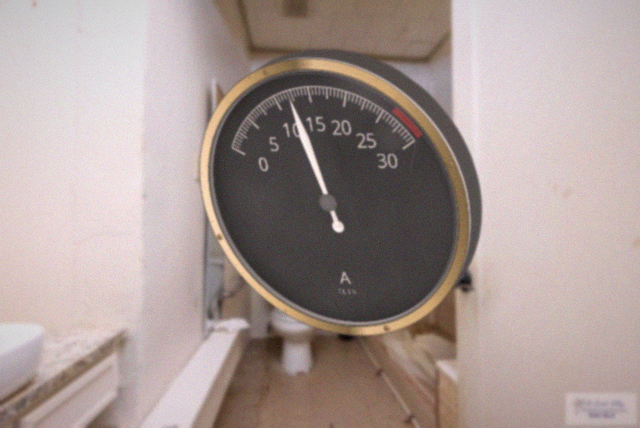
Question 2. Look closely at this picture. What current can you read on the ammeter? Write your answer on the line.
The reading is 12.5 A
